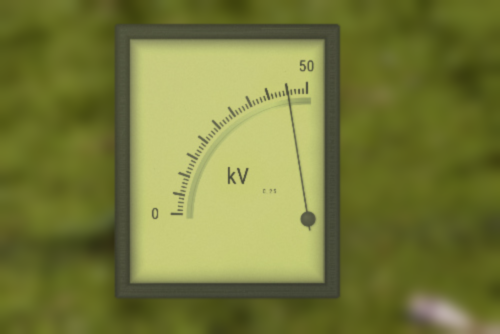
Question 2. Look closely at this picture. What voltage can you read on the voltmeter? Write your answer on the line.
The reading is 45 kV
